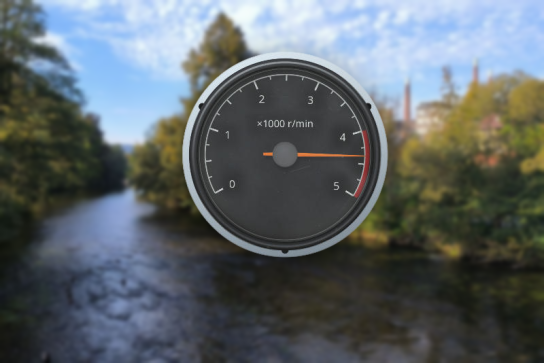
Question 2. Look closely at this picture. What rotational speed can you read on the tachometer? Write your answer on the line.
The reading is 4375 rpm
